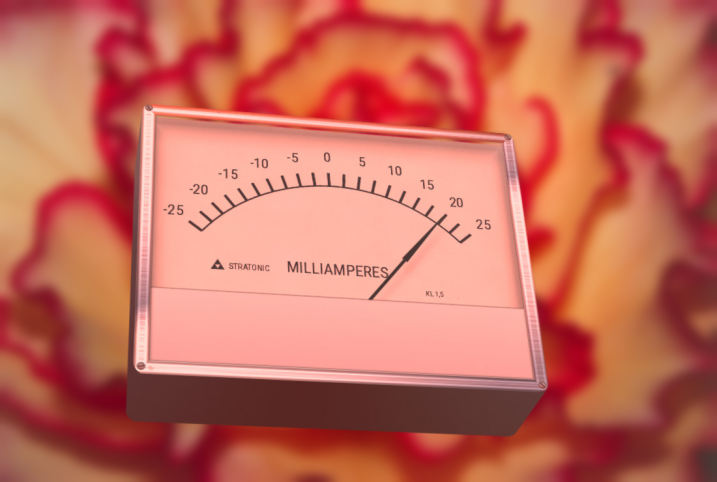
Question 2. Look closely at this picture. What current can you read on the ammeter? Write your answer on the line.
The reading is 20 mA
